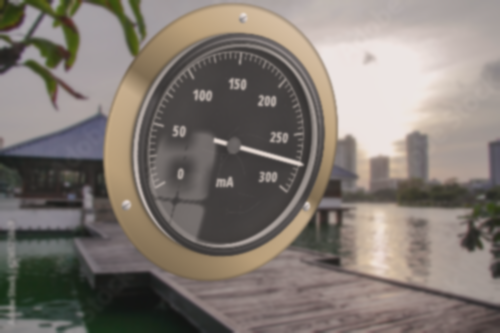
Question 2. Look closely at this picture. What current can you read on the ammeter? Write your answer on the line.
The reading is 275 mA
